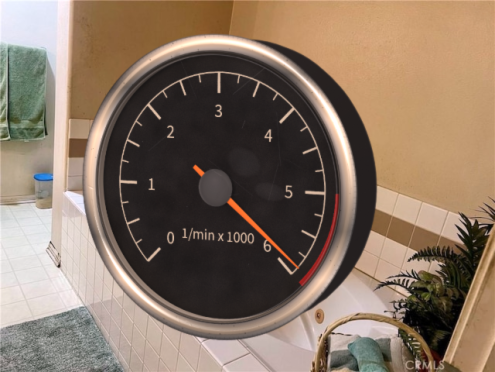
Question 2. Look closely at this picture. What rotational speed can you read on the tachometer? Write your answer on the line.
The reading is 5875 rpm
